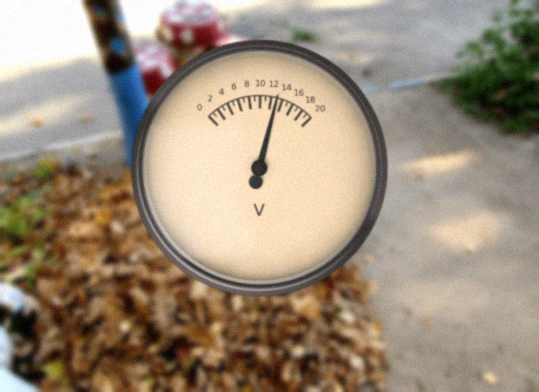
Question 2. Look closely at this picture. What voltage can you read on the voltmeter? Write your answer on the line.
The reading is 13 V
